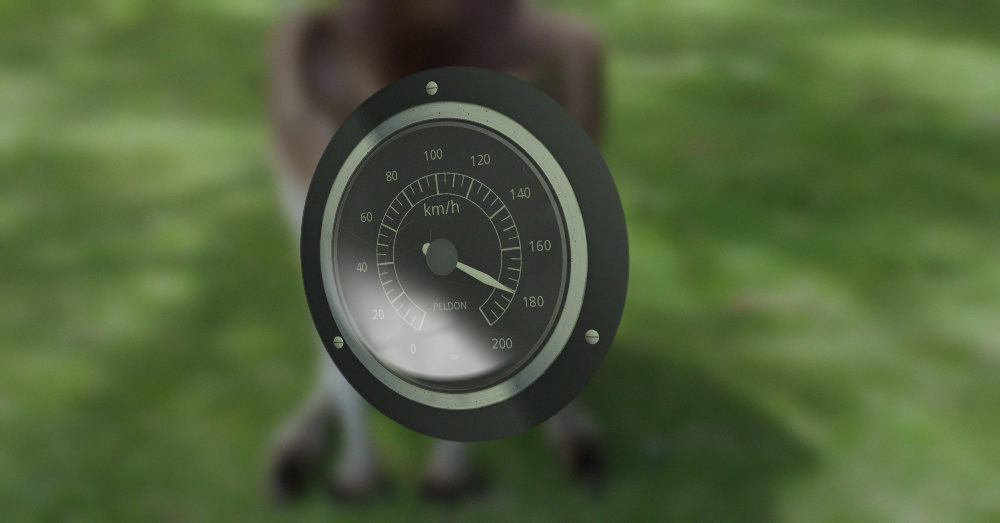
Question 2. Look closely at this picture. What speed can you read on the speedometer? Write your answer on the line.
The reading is 180 km/h
